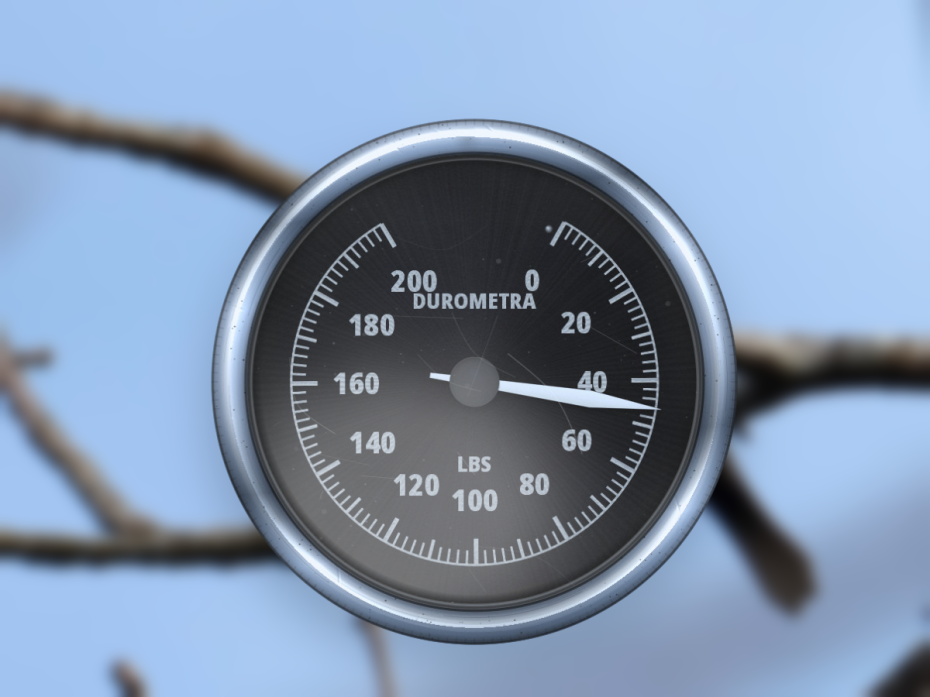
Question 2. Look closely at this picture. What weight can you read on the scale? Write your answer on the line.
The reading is 46 lb
